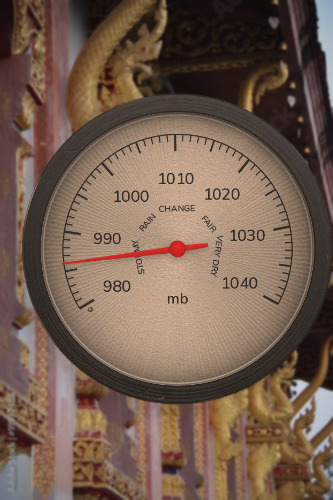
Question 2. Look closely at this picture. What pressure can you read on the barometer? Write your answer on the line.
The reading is 986 mbar
